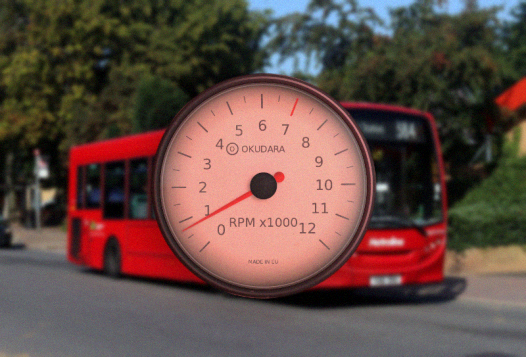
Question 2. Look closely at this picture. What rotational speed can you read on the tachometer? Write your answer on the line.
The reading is 750 rpm
